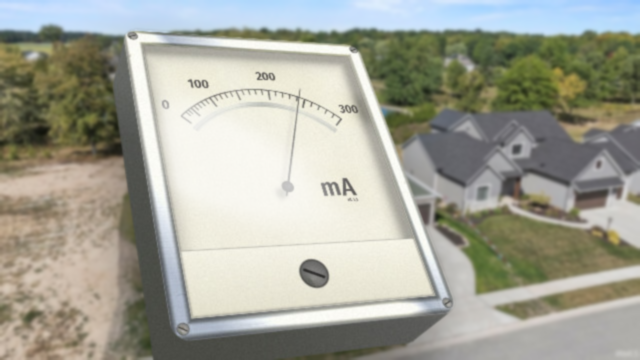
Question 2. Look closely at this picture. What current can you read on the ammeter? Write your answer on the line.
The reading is 240 mA
